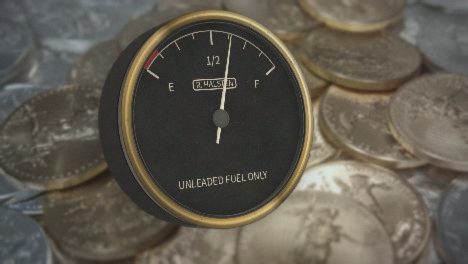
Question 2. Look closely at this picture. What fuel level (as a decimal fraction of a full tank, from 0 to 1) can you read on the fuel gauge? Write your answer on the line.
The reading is 0.625
